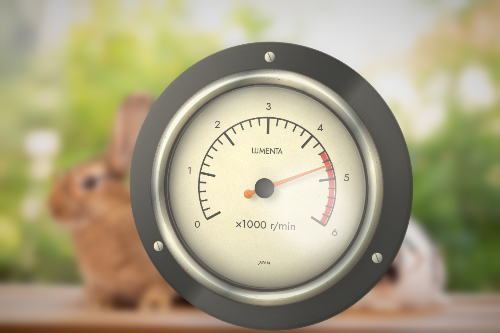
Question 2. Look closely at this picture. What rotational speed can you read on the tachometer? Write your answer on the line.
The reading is 4700 rpm
